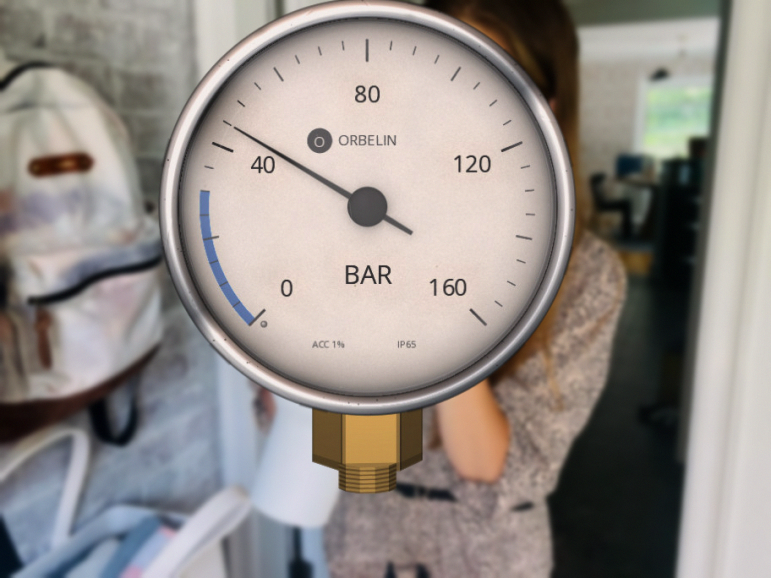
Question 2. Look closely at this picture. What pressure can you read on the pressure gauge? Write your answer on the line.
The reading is 45 bar
